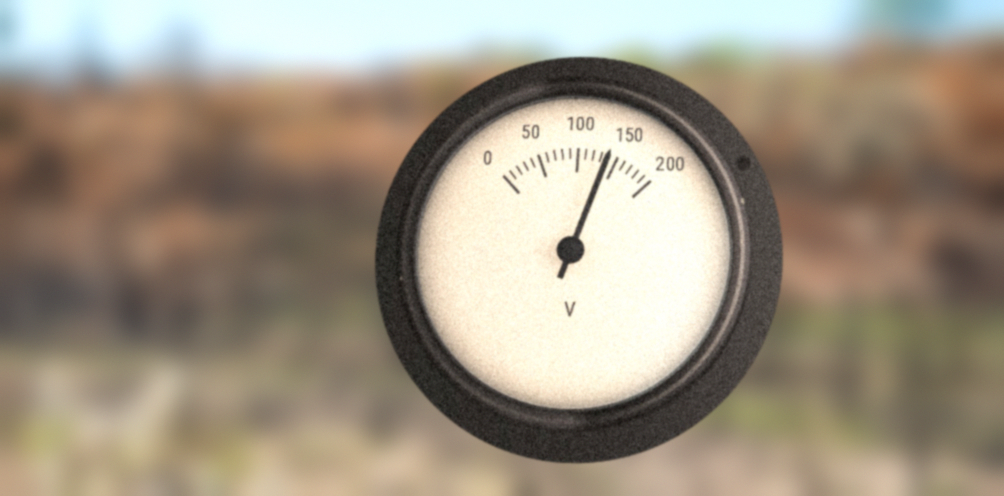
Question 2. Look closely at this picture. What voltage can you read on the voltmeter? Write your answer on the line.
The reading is 140 V
